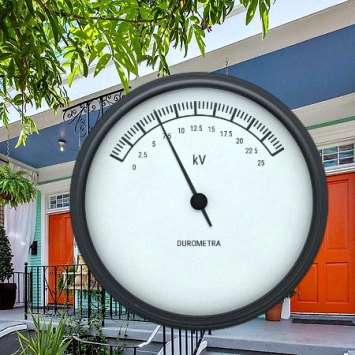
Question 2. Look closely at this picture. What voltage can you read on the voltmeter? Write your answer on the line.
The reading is 7.5 kV
